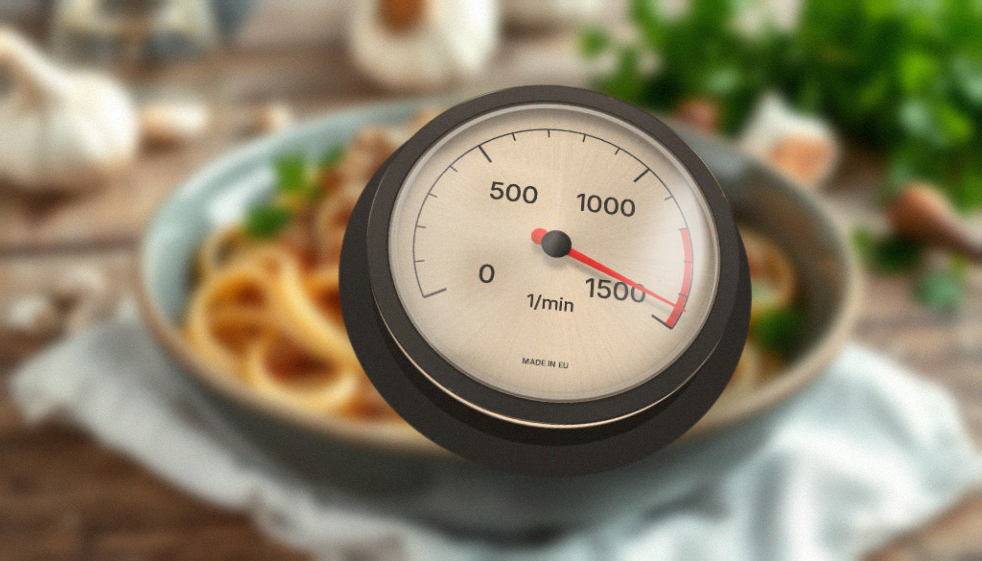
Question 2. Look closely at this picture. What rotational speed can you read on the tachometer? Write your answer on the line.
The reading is 1450 rpm
